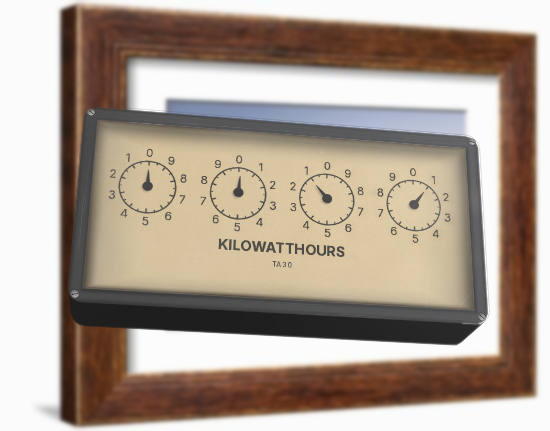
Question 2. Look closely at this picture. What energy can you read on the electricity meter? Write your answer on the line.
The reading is 11 kWh
